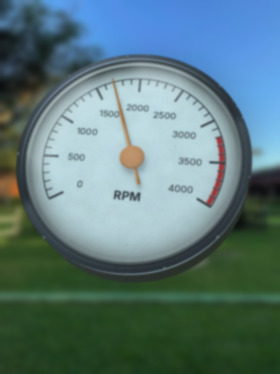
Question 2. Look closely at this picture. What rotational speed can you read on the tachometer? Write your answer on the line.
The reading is 1700 rpm
